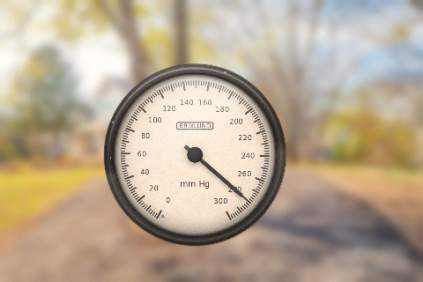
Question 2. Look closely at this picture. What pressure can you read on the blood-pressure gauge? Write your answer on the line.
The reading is 280 mmHg
